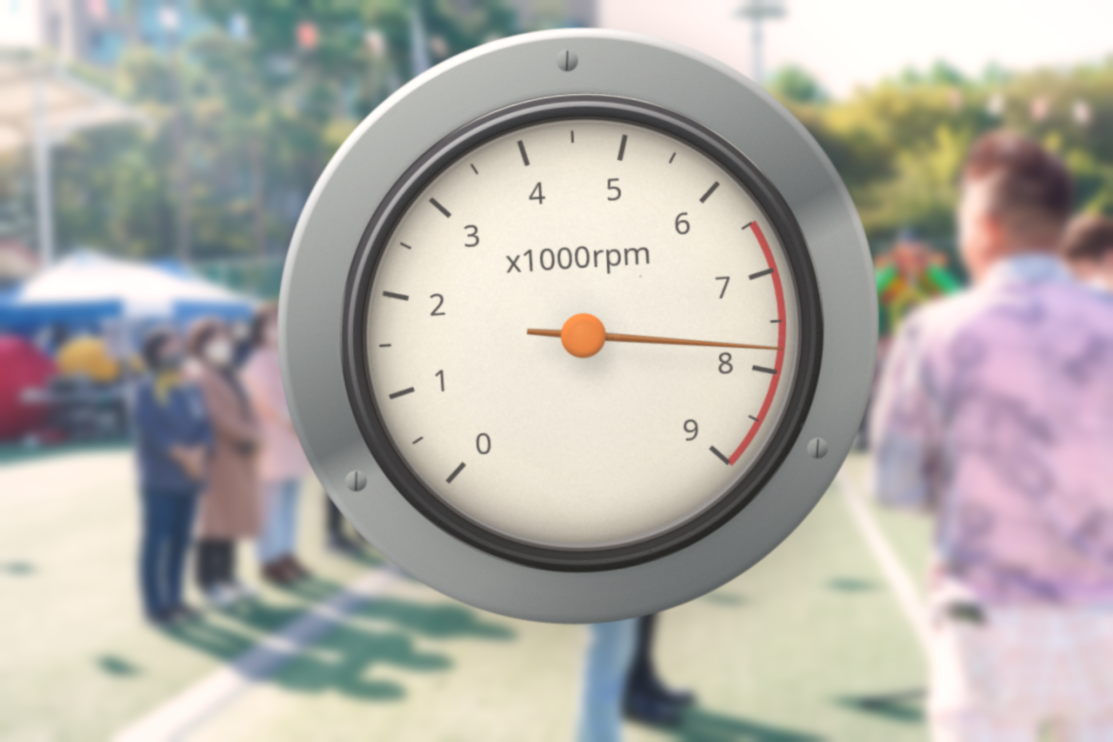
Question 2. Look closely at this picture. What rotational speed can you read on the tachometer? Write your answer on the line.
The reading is 7750 rpm
